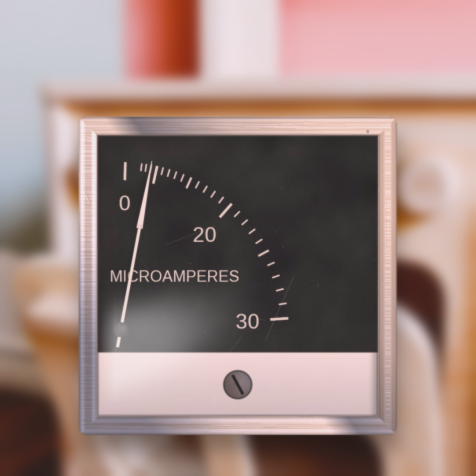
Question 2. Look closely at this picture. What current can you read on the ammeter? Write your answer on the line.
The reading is 9 µA
